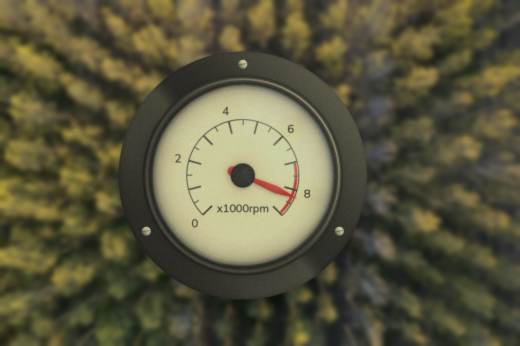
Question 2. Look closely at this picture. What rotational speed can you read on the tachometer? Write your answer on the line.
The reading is 8250 rpm
